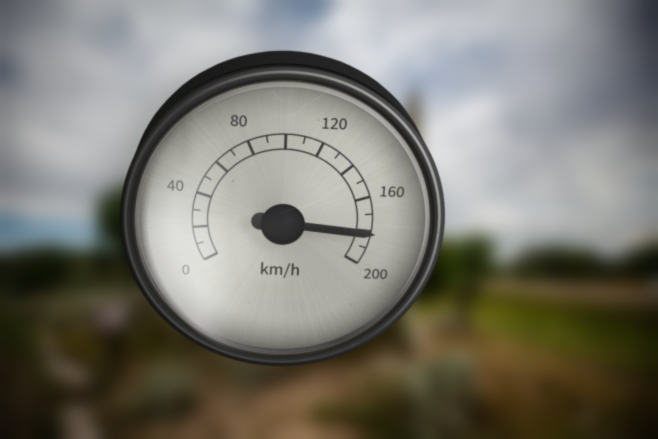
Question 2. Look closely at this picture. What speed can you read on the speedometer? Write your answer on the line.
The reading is 180 km/h
